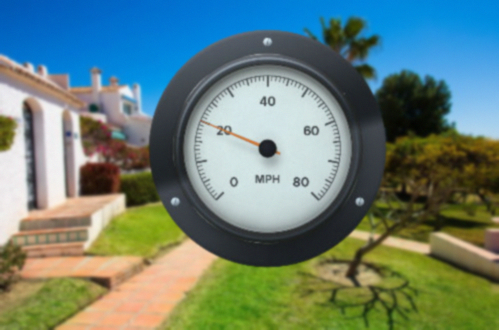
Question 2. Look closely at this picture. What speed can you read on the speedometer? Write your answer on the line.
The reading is 20 mph
